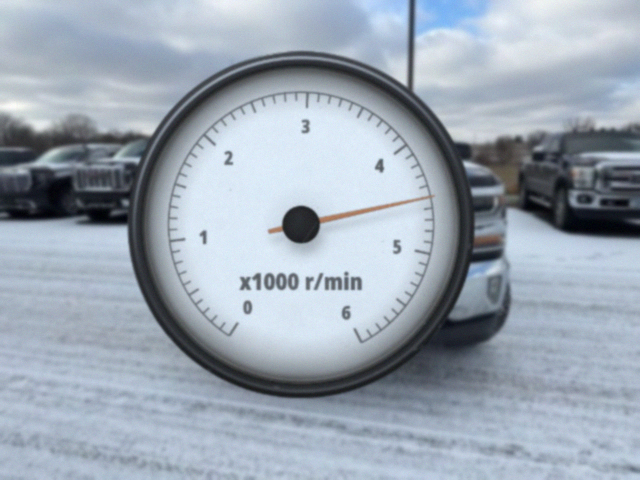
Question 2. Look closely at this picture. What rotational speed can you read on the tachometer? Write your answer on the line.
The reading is 4500 rpm
